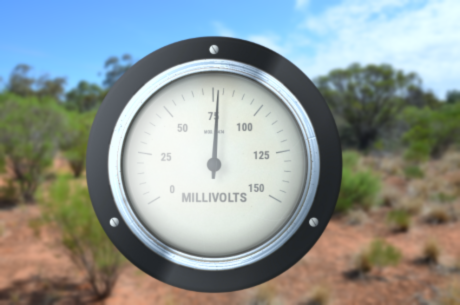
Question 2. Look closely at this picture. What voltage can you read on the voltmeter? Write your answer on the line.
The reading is 77.5 mV
